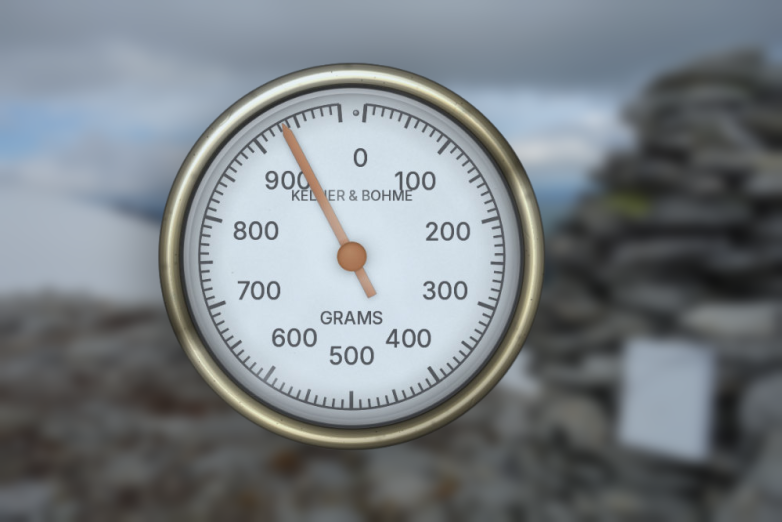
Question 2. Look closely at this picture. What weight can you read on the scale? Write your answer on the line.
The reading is 935 g
